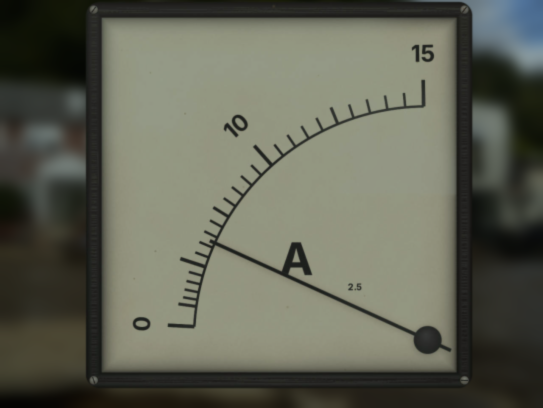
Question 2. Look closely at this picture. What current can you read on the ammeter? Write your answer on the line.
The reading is 6.25 A
